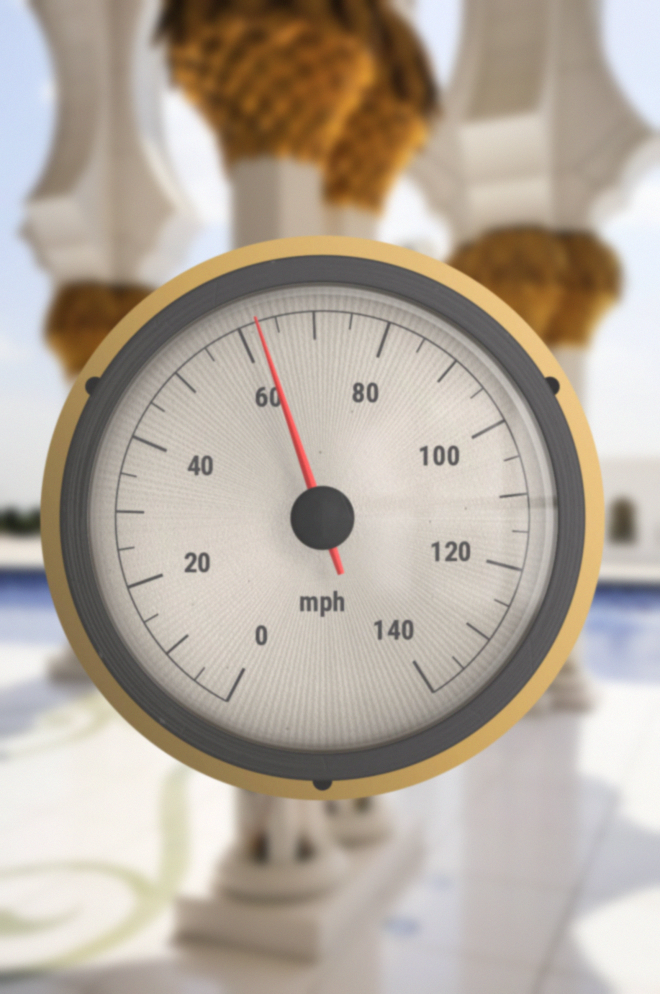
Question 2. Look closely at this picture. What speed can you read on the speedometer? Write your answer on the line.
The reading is 62.5 mph
